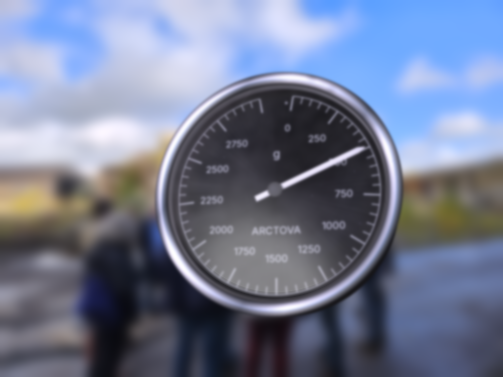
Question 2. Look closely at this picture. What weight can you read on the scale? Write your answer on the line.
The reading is 500 g
